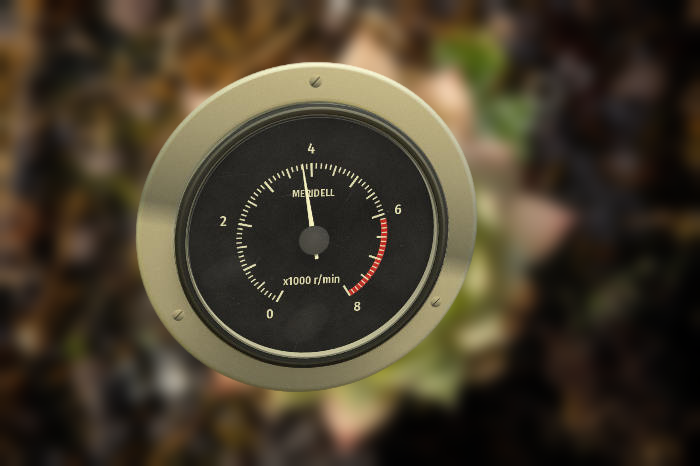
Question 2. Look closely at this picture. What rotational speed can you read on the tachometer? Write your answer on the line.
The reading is 3800 rpm
